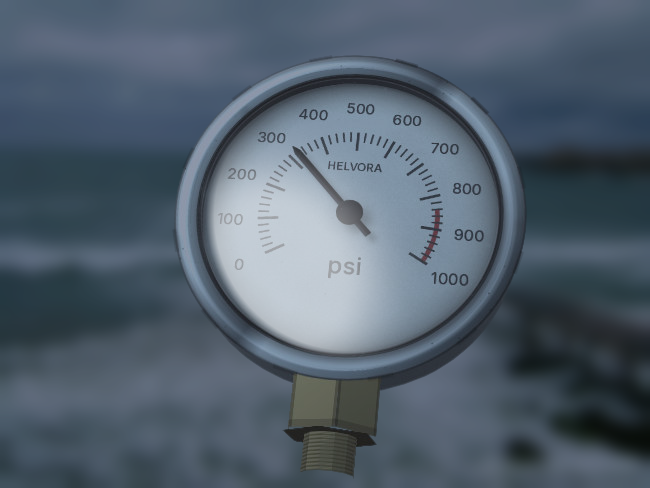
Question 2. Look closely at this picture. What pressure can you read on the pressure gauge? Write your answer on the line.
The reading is 320 psi
